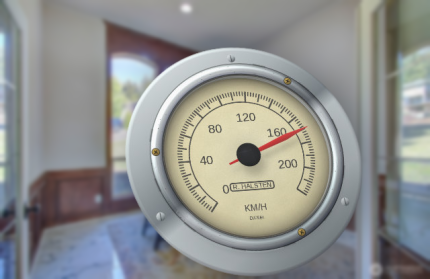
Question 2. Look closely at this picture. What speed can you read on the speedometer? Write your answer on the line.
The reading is 170 km/h
